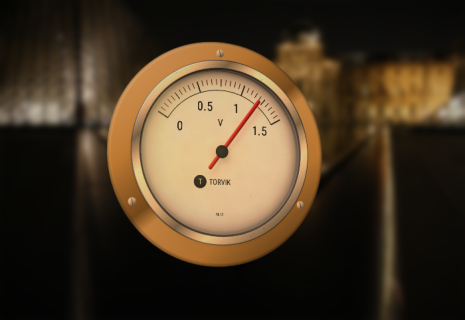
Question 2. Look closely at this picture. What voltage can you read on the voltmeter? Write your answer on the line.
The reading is 1.2 V
